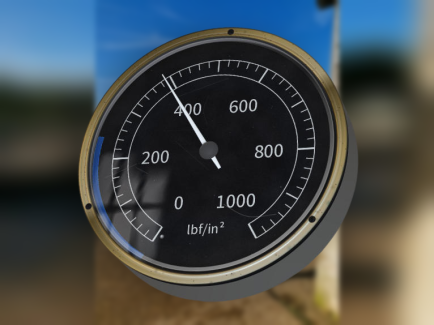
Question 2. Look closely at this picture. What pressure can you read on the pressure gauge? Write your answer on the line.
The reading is 390 psi
